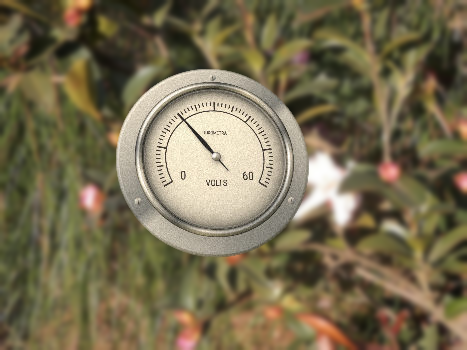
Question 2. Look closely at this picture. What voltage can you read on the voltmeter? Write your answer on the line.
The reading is 20 V
